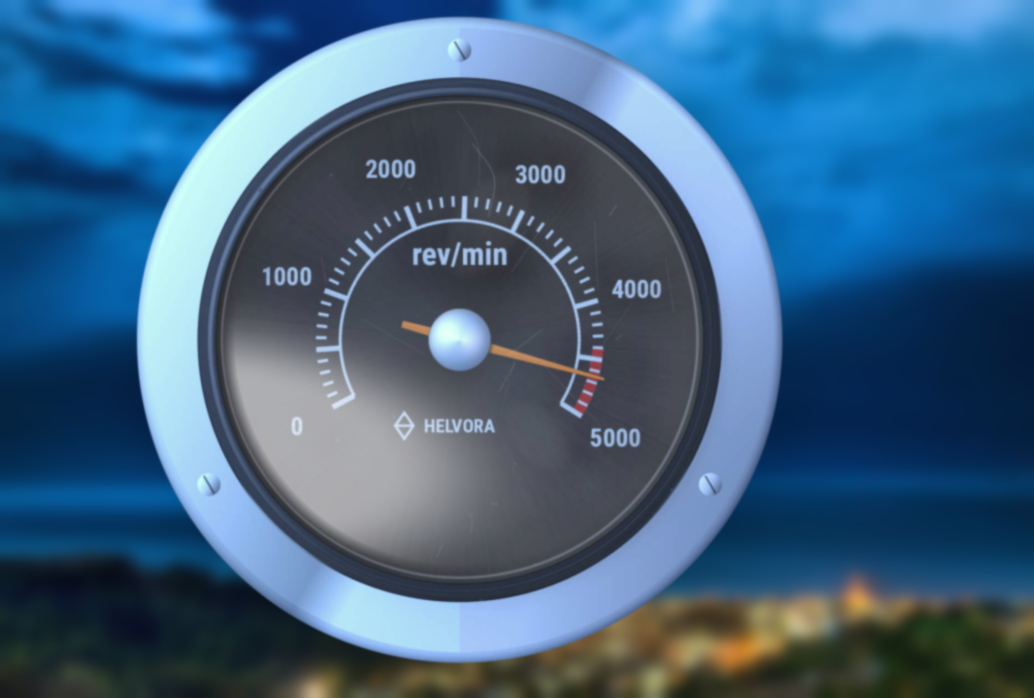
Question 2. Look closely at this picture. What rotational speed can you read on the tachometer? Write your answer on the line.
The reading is 4650 rpm
